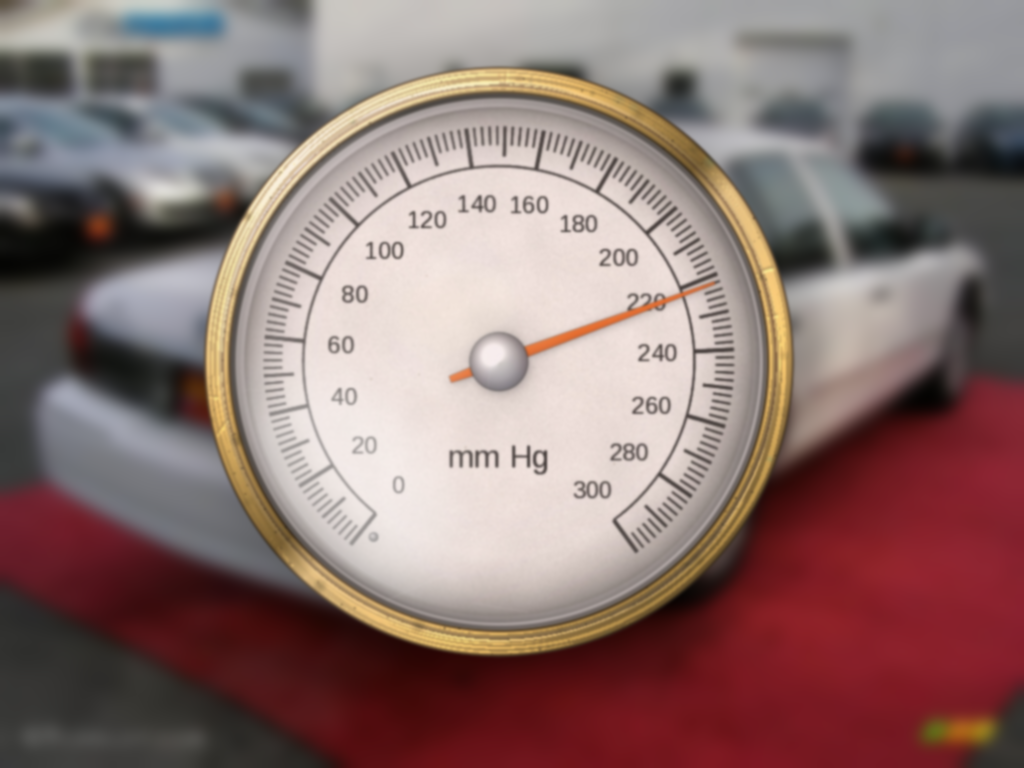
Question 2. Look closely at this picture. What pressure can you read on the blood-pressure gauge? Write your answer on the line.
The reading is 222 mmHg
